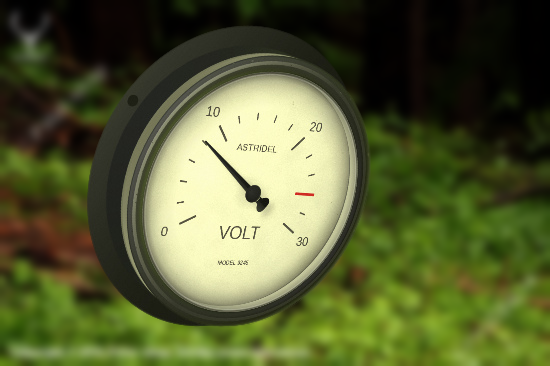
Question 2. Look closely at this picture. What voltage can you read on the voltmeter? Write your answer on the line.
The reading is 8 V
